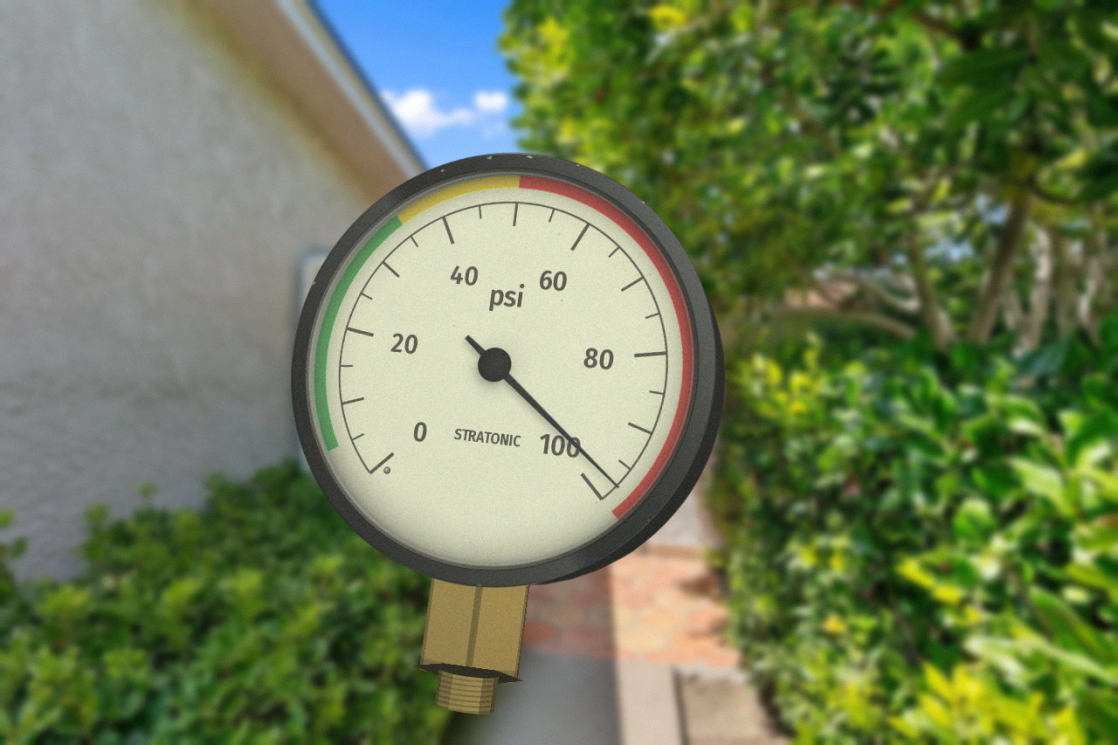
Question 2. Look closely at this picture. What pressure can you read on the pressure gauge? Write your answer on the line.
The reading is 97.5 psi
